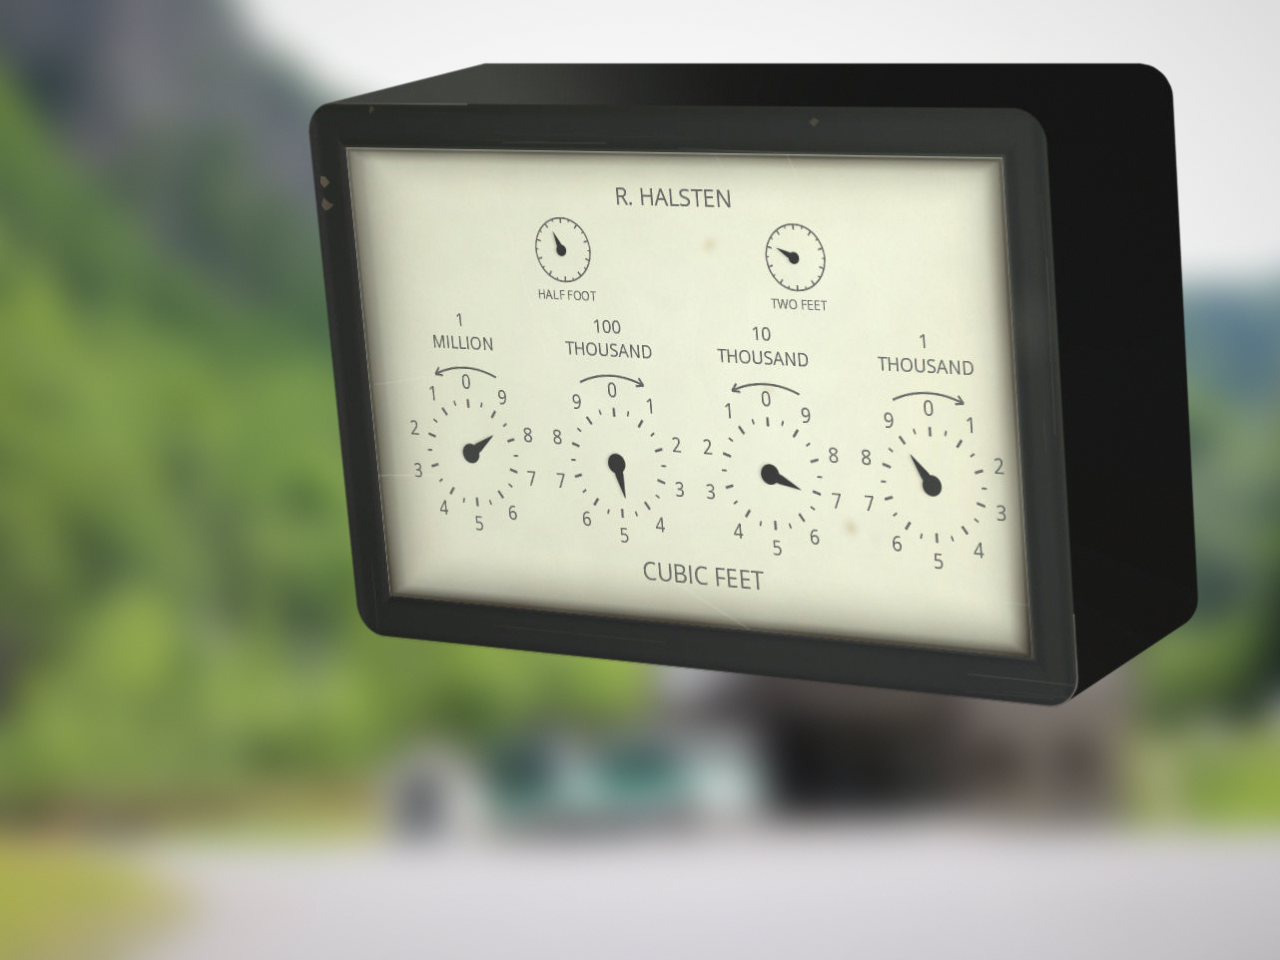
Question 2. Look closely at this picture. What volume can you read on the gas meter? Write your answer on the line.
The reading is 846900 ft³
